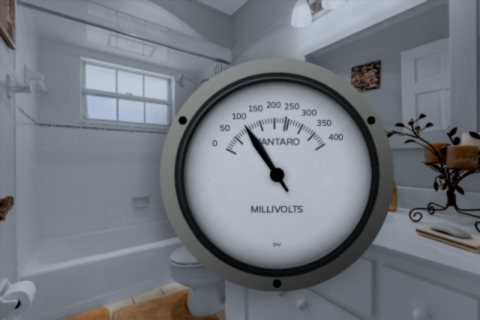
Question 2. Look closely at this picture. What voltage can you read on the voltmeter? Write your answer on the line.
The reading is 100 mV
